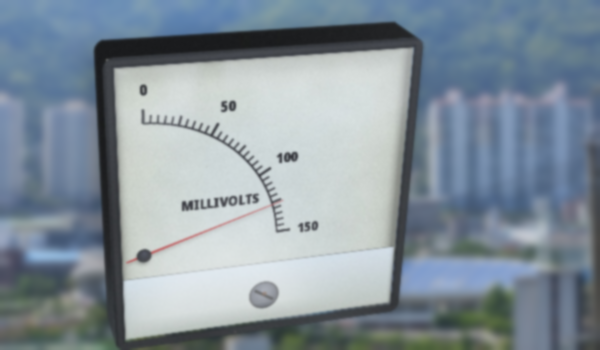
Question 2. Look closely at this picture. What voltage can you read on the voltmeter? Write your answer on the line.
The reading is 125 mV
